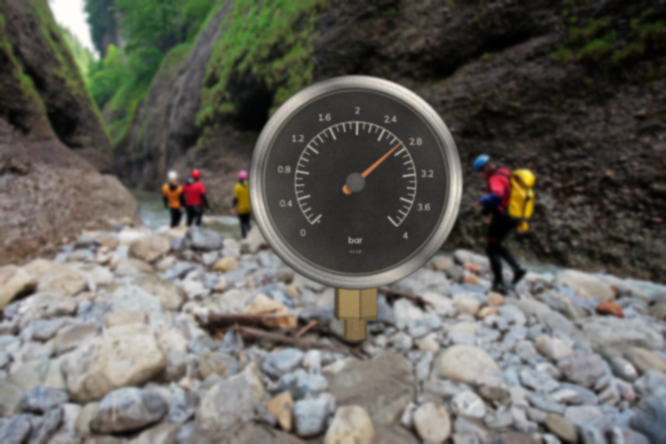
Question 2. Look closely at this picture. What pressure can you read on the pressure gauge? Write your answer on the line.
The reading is 2.7 bar
